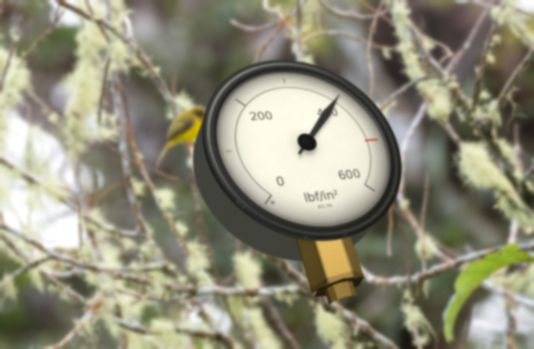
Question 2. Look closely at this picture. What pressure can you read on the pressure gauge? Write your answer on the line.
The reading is 400 psi
